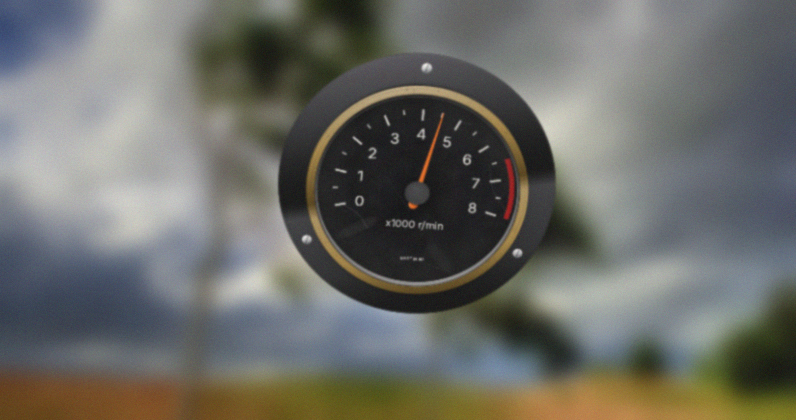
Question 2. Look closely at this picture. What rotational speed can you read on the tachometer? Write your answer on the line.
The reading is 4500 rpm
